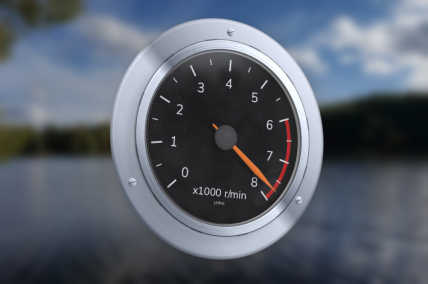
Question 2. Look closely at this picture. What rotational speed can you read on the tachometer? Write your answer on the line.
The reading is 7750 rpm
